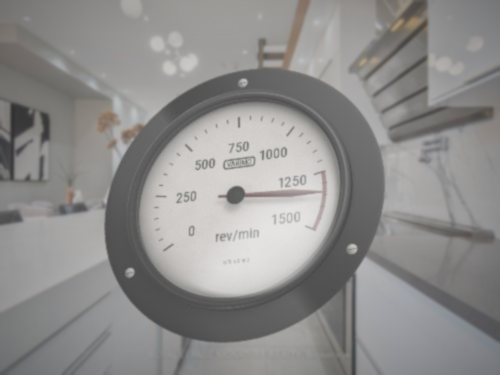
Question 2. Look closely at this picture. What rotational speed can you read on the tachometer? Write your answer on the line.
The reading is 1350 rpm
